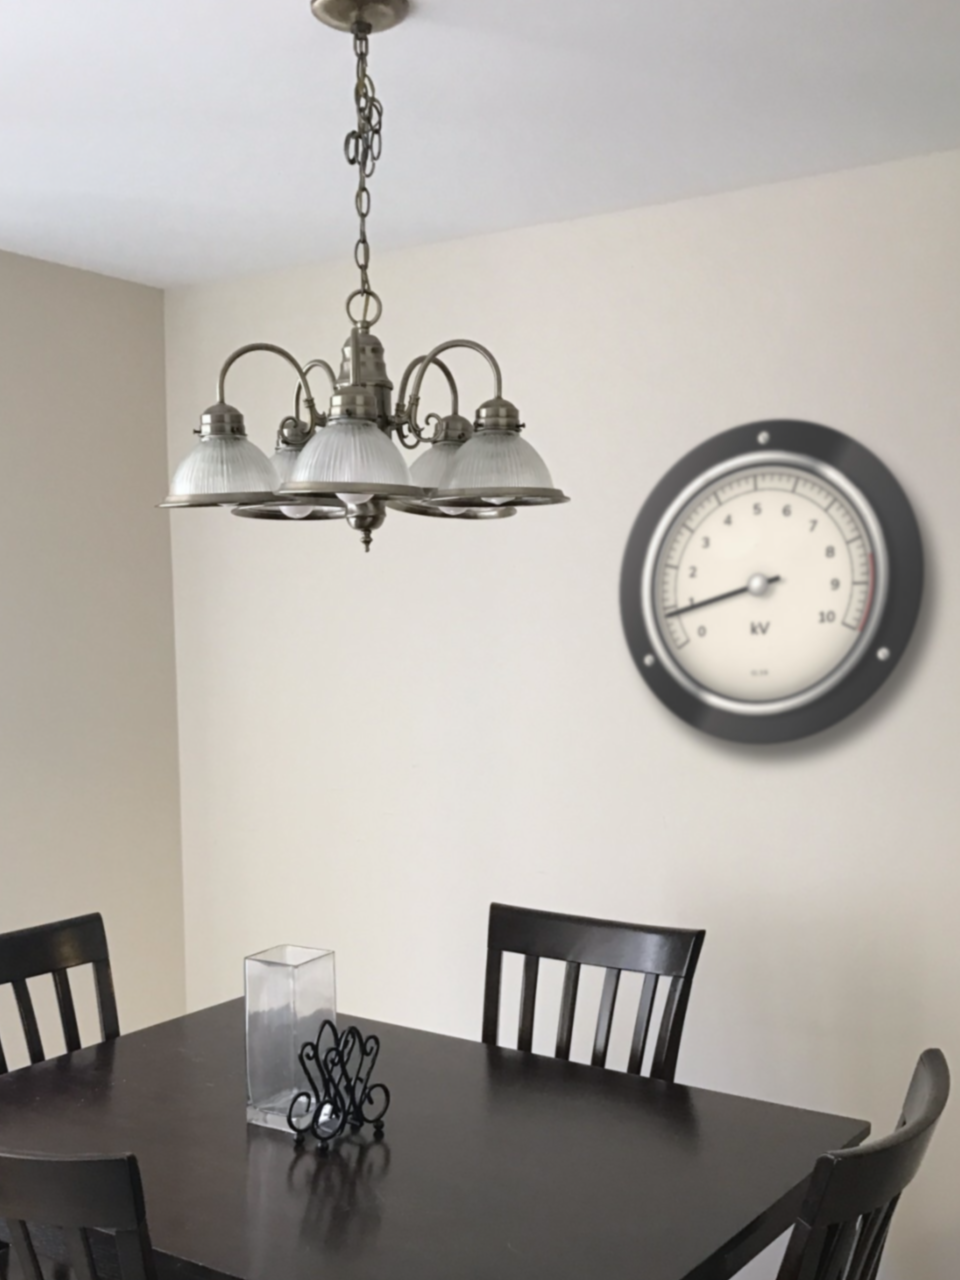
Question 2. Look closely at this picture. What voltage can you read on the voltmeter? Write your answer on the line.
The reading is 0.8 kV
